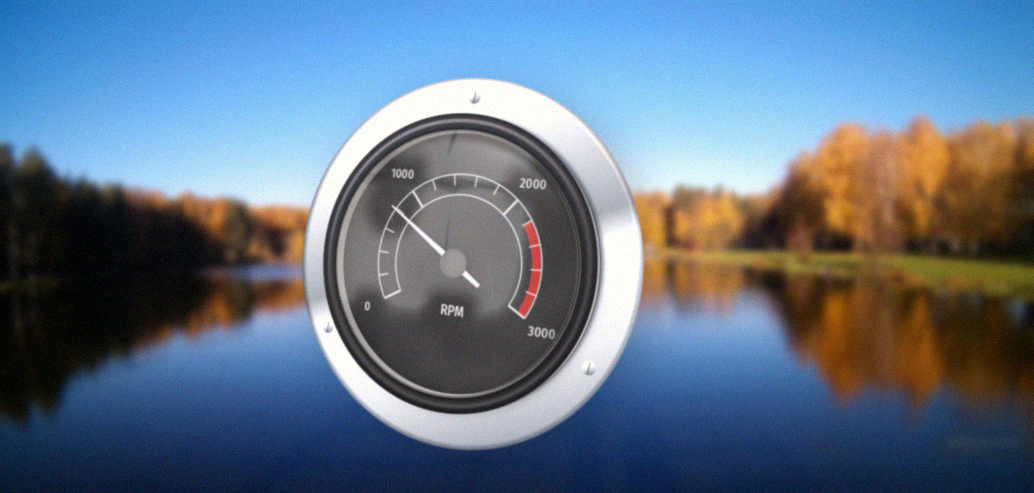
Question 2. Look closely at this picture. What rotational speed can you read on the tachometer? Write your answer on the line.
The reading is 800 rpm
